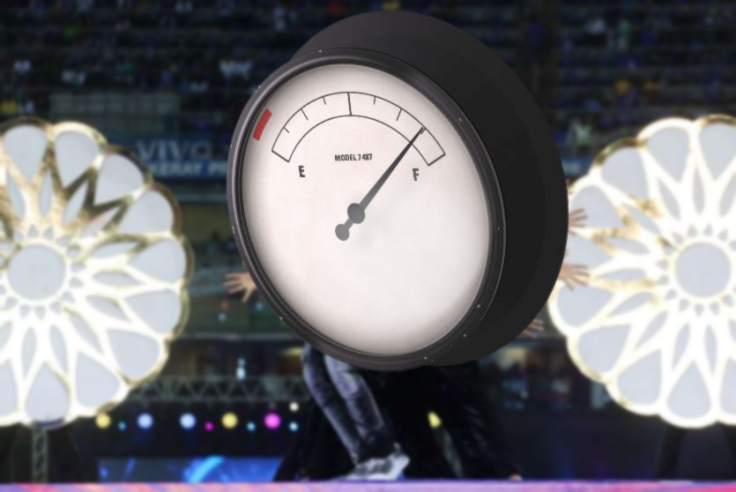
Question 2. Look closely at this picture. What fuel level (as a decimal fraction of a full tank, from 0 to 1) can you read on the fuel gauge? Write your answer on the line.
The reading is 0.875
